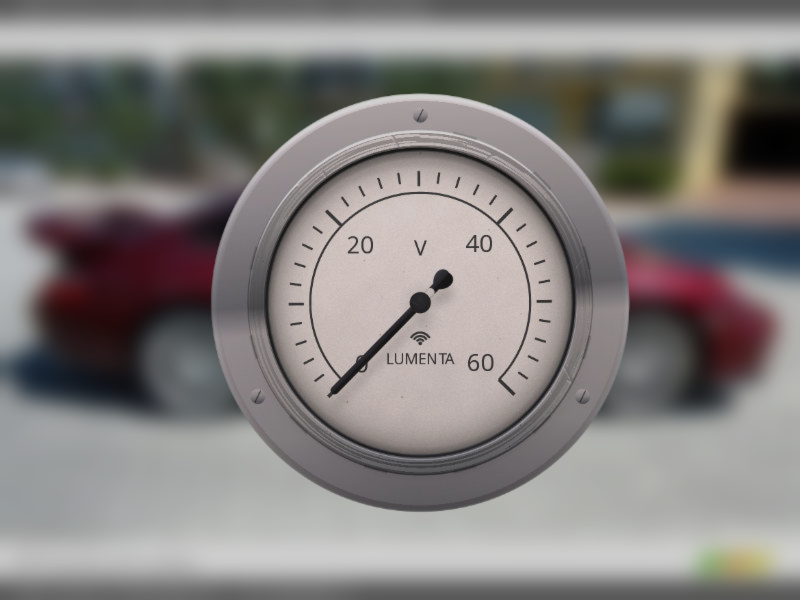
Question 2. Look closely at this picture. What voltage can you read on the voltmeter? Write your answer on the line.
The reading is 0 V
